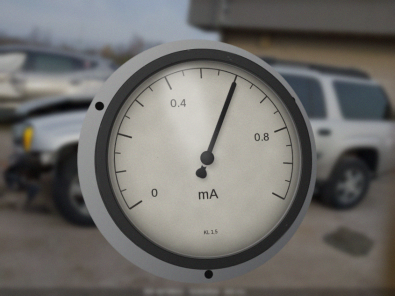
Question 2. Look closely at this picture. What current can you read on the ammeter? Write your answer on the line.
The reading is 0.6 mA
